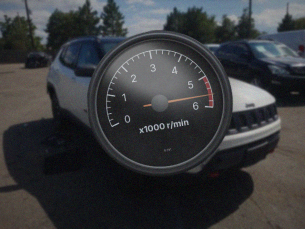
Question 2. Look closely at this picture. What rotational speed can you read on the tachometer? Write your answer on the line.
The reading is 5600 rpm
